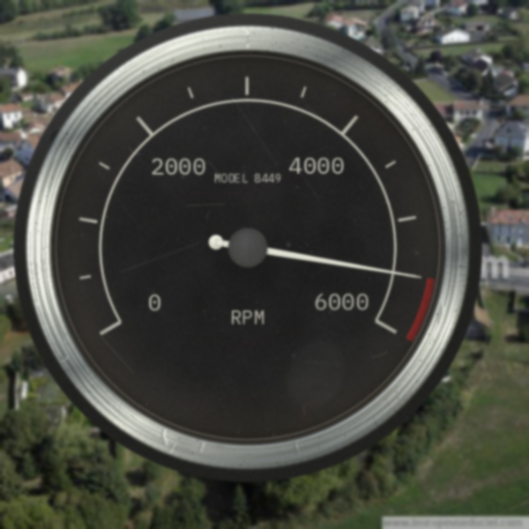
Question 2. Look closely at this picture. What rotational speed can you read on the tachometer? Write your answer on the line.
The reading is 5500 rpm
